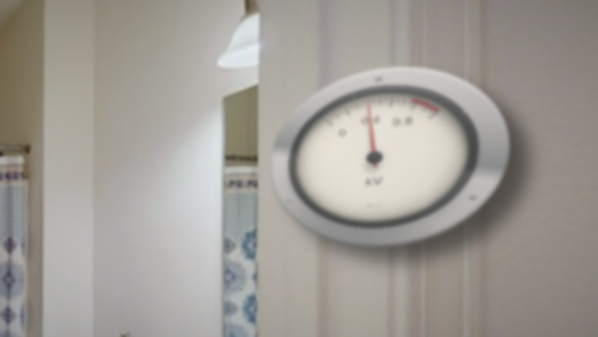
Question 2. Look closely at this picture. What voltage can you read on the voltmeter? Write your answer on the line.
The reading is 0.4 kV
